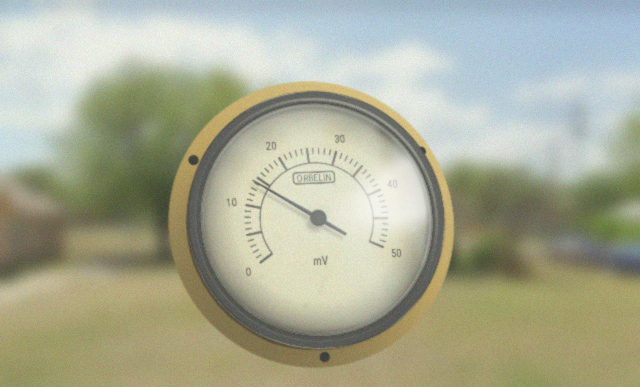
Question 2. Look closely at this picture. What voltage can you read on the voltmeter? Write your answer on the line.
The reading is 14 mV
